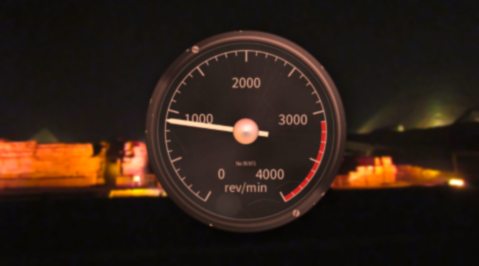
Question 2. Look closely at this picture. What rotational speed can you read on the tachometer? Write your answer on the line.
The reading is 900 rpm
